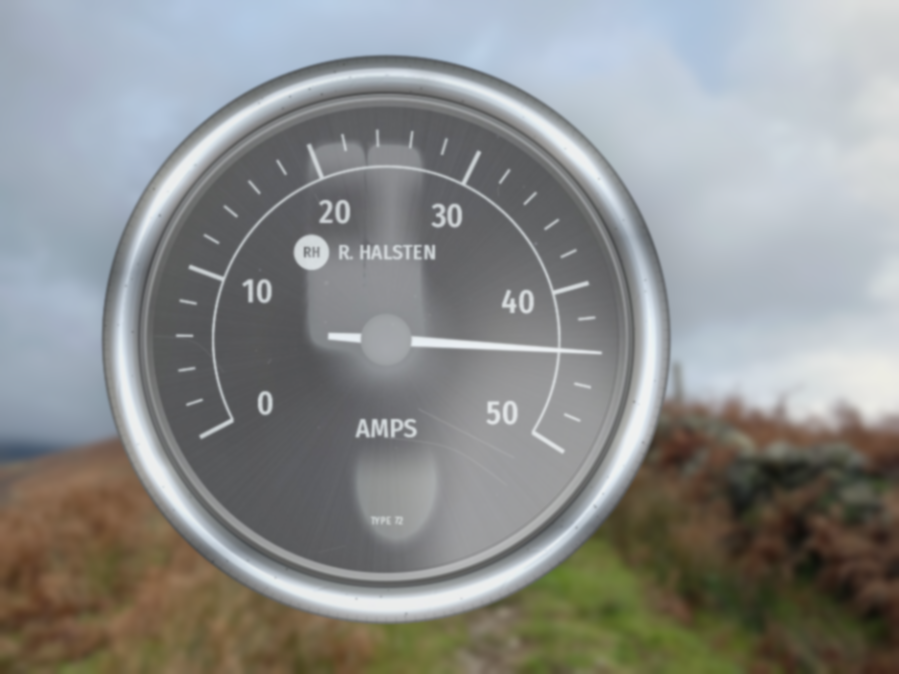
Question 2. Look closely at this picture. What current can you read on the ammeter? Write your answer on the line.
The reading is 44 A
